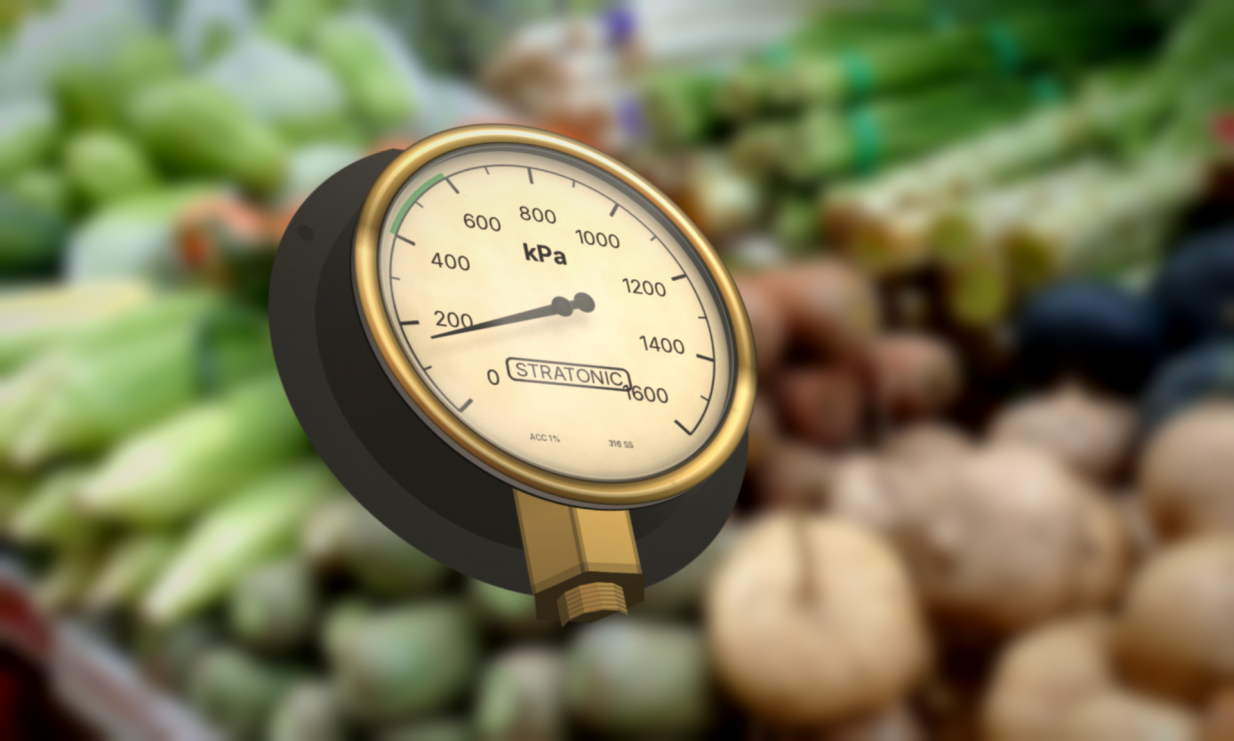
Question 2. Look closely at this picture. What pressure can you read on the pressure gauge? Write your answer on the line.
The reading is 150 kPa
